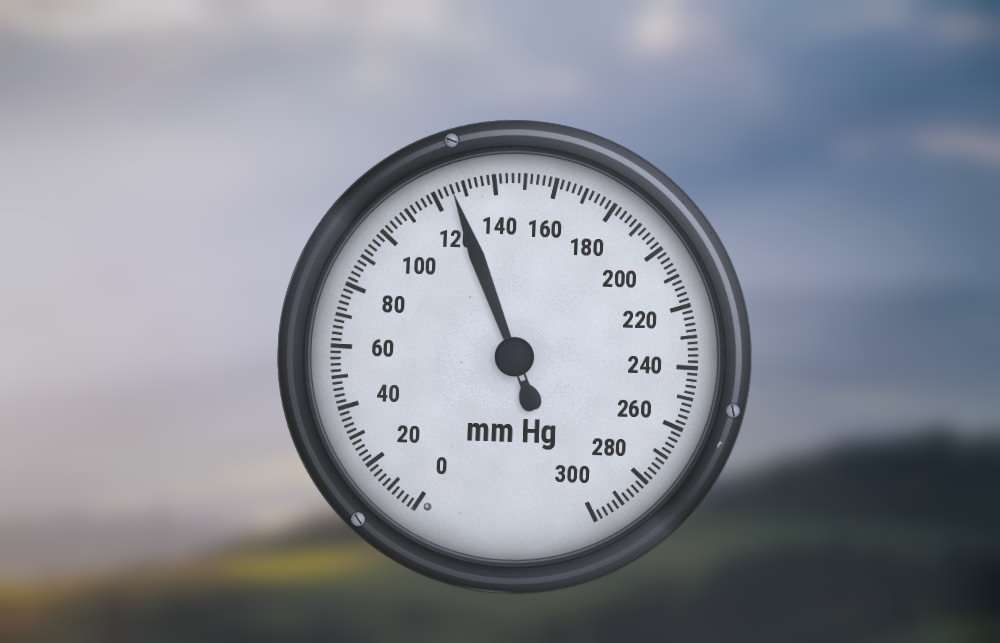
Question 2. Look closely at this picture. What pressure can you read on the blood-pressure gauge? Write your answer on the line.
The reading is 126 mmHg
